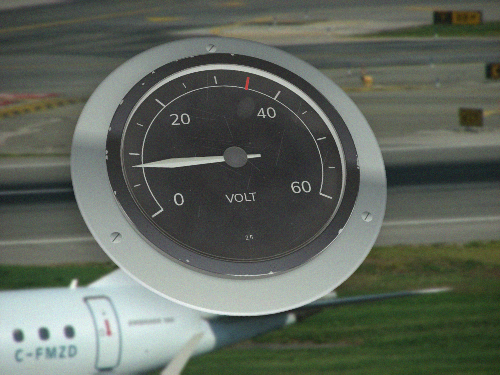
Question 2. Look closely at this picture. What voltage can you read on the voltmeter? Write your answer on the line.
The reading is 7.5 V
